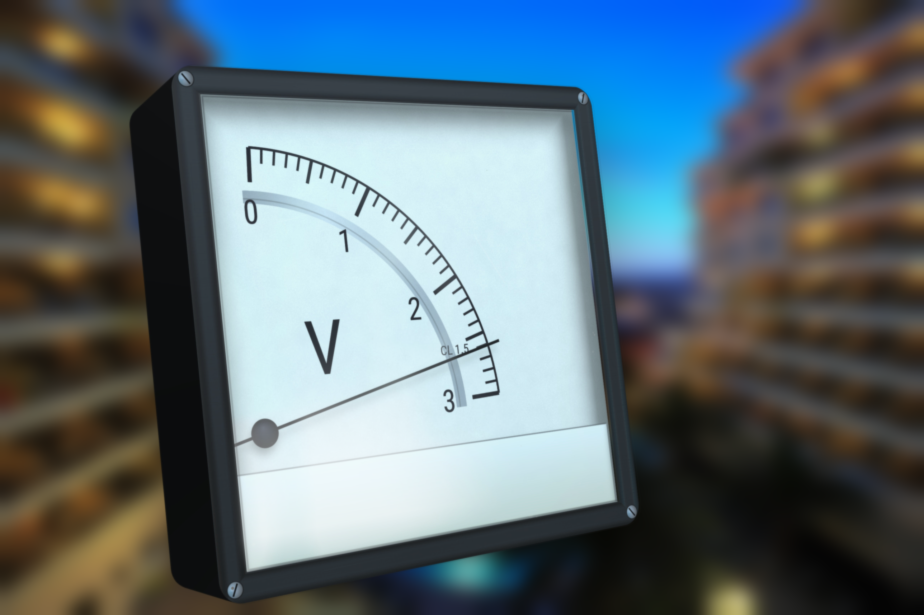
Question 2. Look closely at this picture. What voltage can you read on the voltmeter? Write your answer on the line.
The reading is 2.6 V
